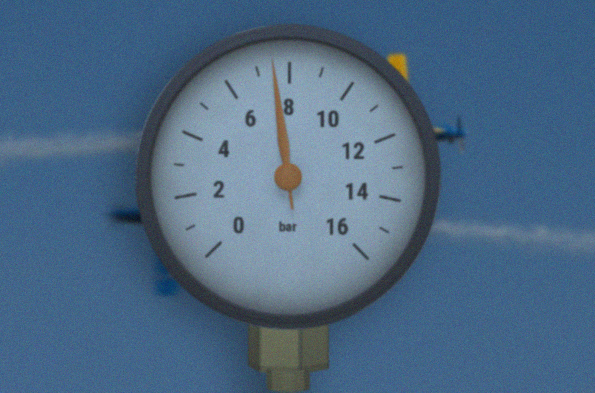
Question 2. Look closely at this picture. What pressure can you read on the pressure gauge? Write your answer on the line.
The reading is 7.5 bar
